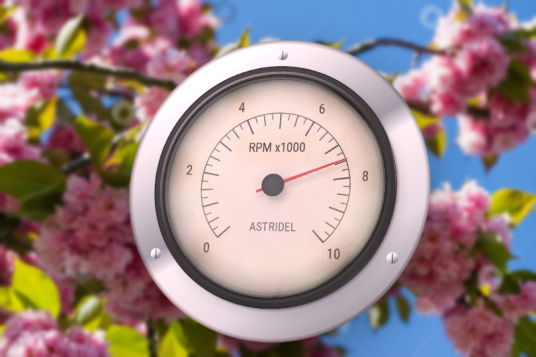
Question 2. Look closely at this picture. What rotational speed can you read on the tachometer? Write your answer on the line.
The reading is 7500 rpm
